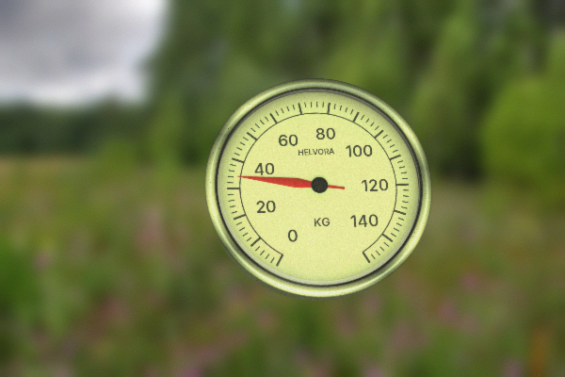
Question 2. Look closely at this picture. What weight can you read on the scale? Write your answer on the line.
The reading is 34 kg
